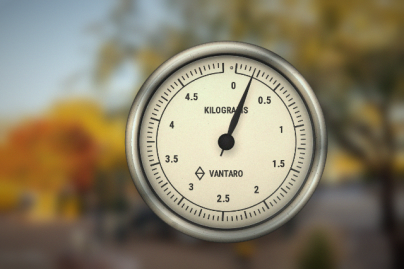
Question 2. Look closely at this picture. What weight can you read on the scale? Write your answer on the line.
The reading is 0.2 kg
